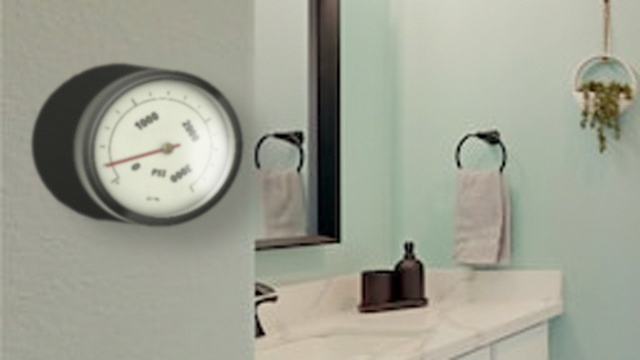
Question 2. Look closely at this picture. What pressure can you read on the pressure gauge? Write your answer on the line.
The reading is 200 psi
